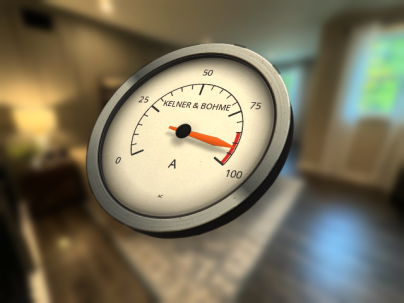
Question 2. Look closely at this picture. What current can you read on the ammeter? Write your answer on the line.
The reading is 92.5 A
